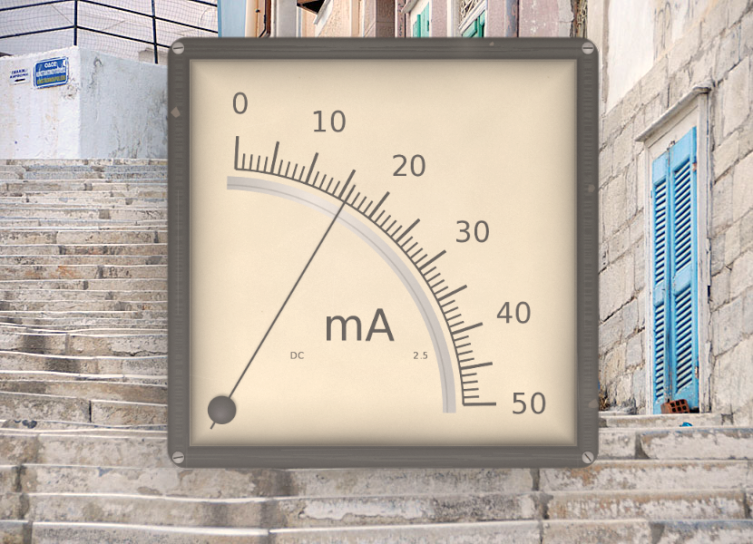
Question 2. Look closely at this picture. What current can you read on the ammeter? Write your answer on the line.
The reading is 16 mA
